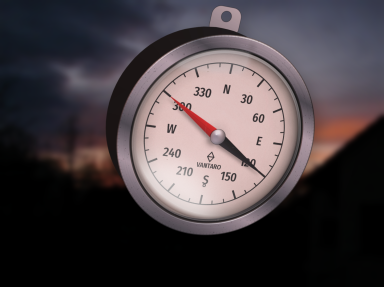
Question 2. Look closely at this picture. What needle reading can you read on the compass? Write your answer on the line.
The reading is 300 °
